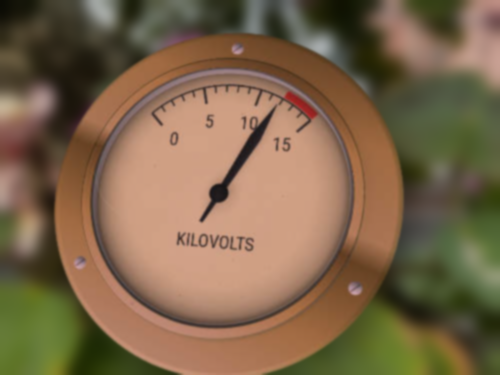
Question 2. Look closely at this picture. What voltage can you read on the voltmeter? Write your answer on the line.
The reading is 12 kV
